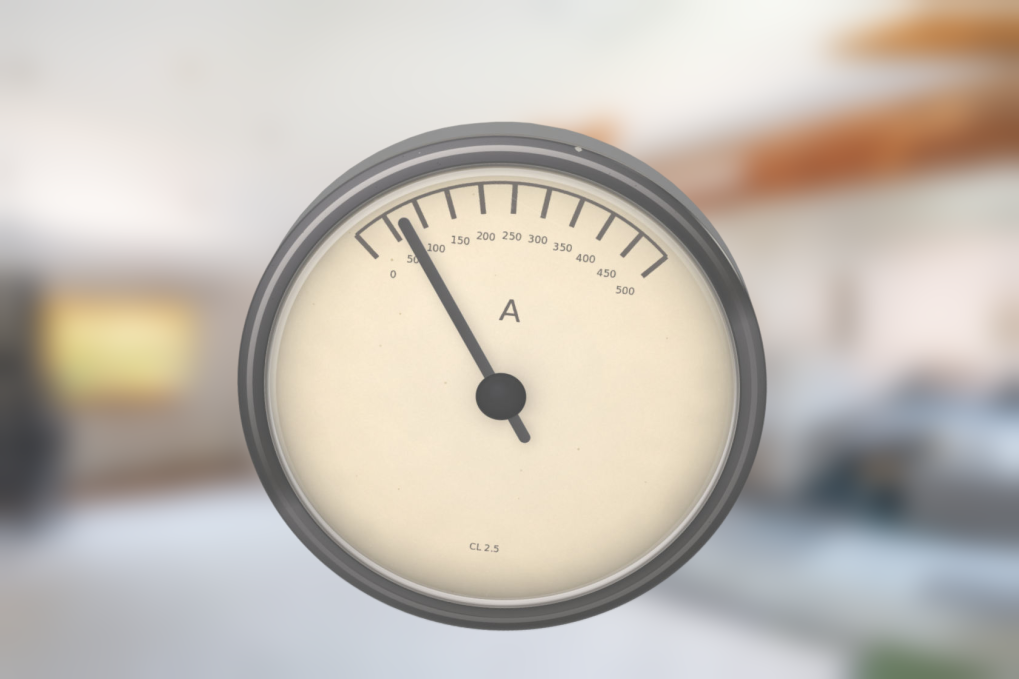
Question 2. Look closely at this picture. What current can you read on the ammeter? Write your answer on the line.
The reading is 75 A
